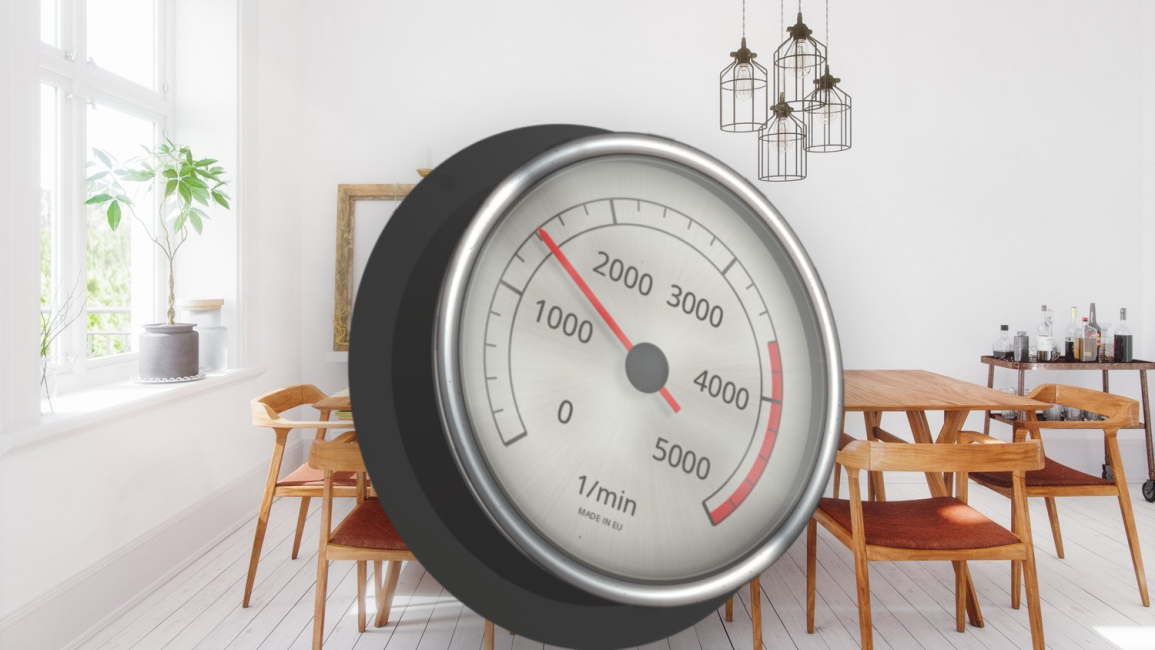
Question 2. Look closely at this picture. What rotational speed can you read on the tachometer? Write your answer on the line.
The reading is 1400 rpm
